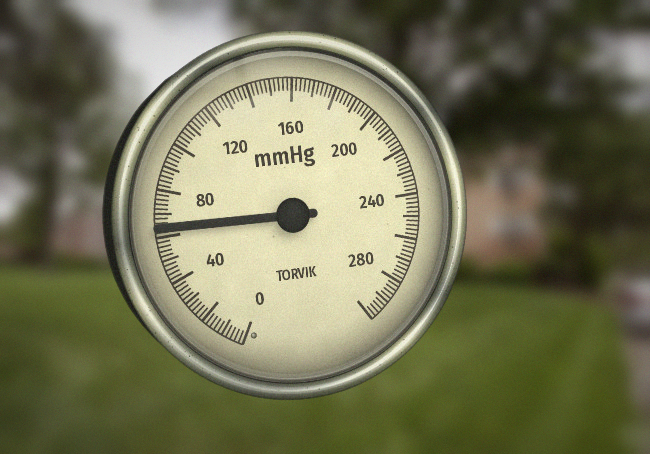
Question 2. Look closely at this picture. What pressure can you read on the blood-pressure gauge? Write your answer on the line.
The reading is 64 mmHg
